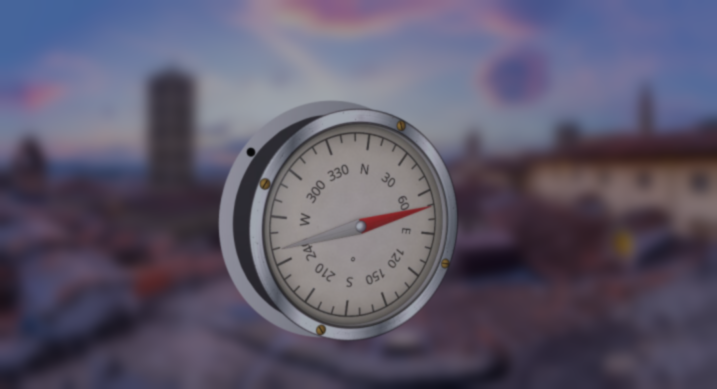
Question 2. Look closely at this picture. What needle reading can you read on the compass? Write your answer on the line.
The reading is 70 °
